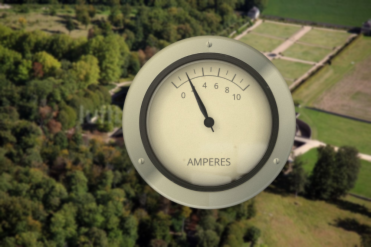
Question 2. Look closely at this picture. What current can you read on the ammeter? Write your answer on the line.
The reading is 2 A
